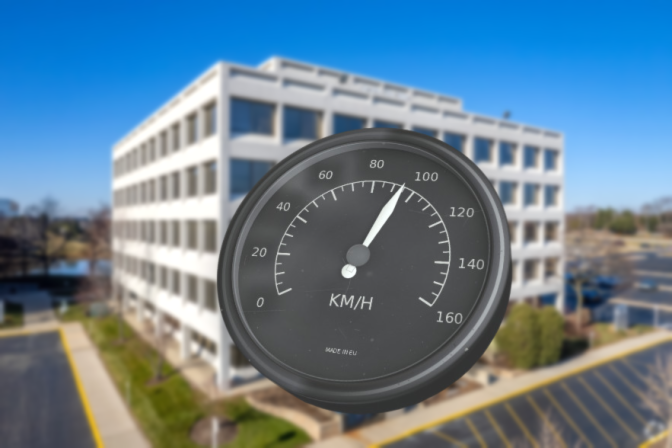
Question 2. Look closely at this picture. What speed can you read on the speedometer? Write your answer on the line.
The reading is 95 km/h
